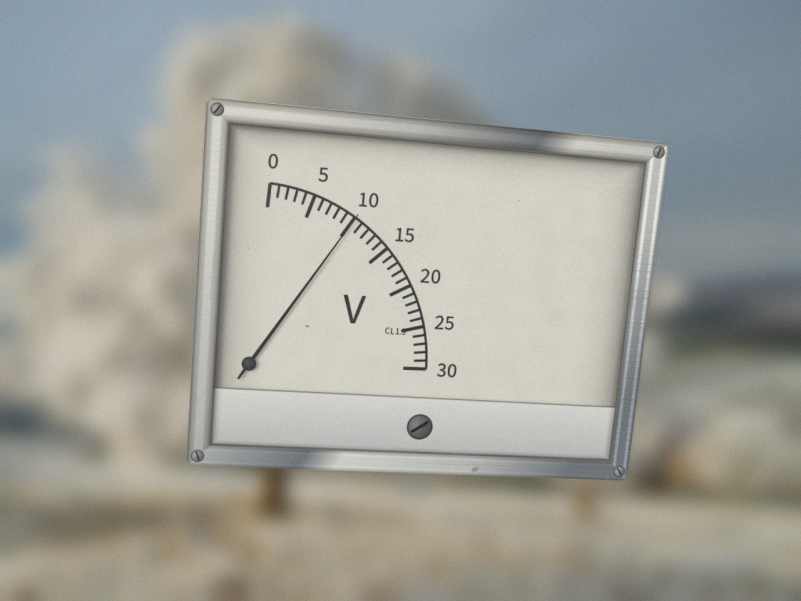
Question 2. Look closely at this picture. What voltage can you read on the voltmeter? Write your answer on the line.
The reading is 10 V
